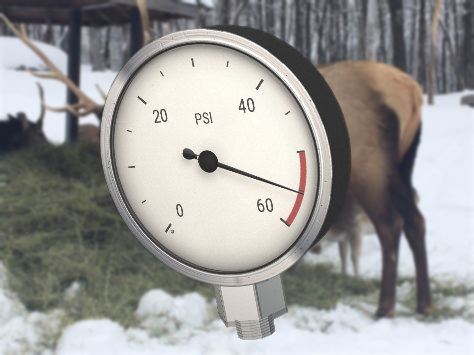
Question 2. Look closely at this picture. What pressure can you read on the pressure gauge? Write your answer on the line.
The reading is 55 psi
